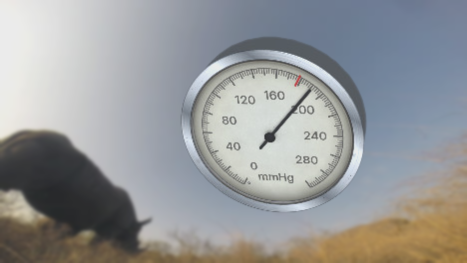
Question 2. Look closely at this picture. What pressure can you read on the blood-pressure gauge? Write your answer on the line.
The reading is 190 mmHg
